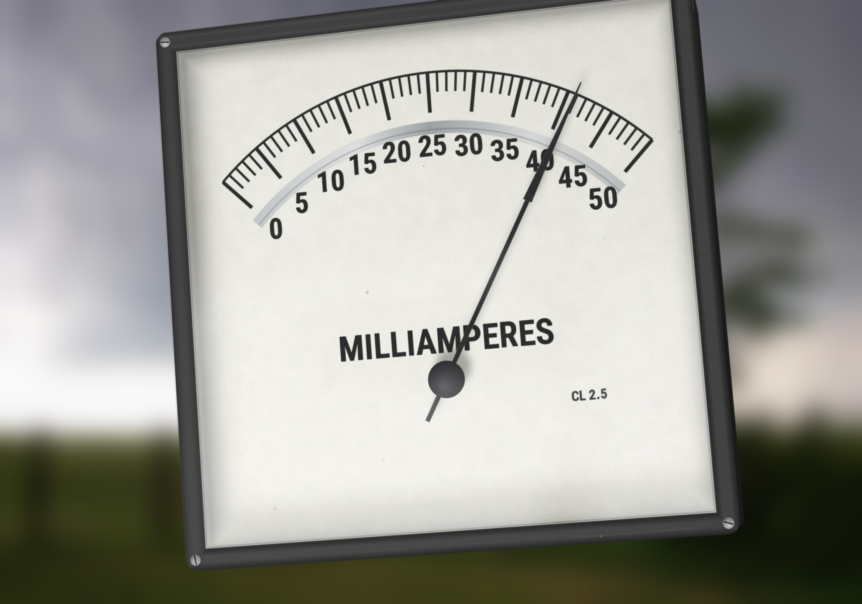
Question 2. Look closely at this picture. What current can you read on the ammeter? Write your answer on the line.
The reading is 41 mA
